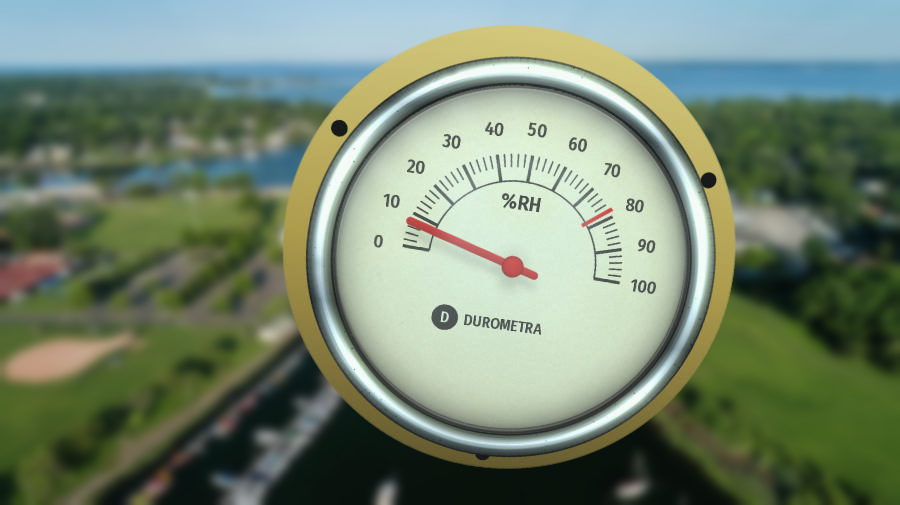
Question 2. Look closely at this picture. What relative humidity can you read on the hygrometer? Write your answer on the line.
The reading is 8 %
